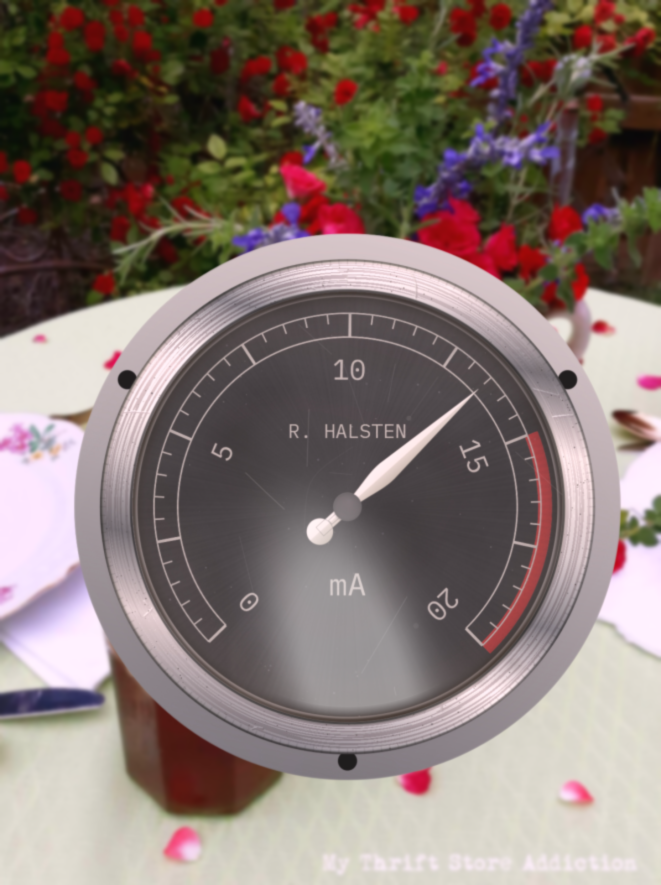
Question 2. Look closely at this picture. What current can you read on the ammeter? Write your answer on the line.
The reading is 13.5 mA
